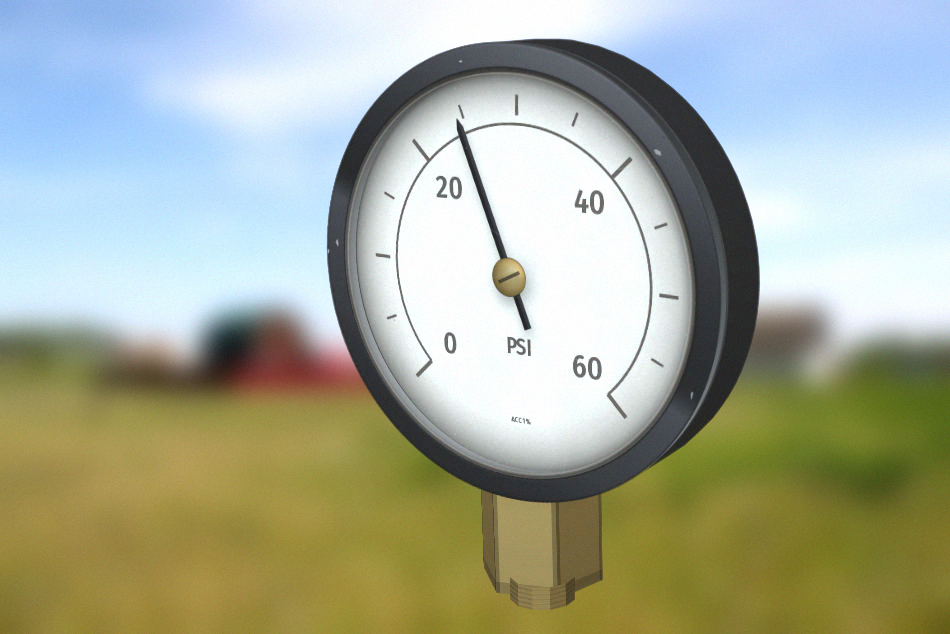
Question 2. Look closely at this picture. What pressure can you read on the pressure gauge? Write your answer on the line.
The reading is 25 psi
